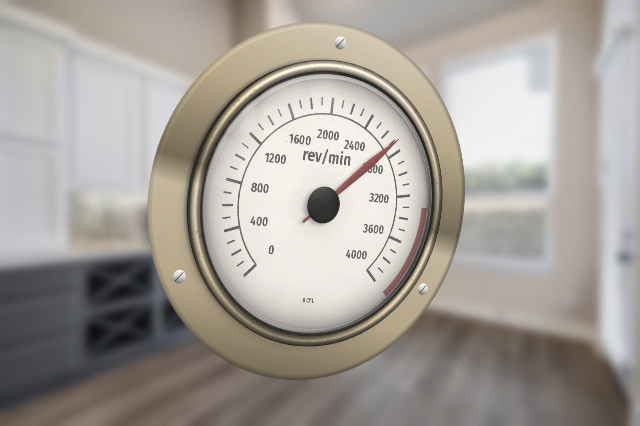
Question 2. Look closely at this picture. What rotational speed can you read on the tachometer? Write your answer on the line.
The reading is 2700 rpm
